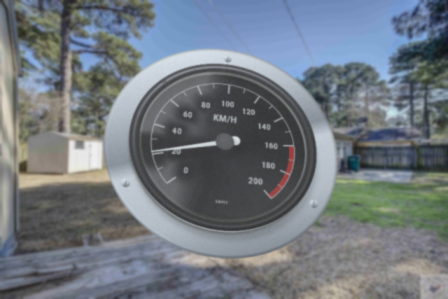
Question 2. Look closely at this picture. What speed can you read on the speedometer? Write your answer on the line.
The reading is 20 km/h
